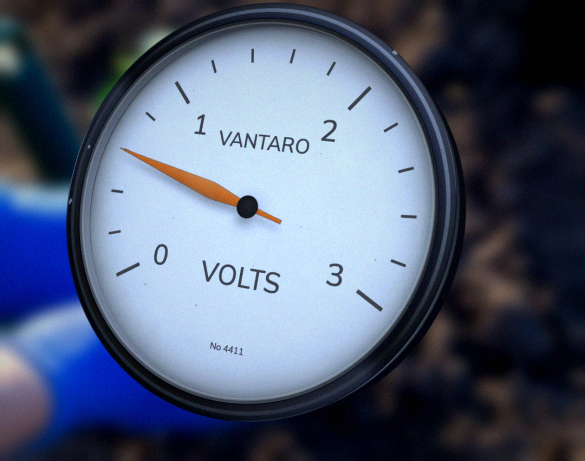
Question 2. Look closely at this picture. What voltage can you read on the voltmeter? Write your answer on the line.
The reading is 0.6 V
